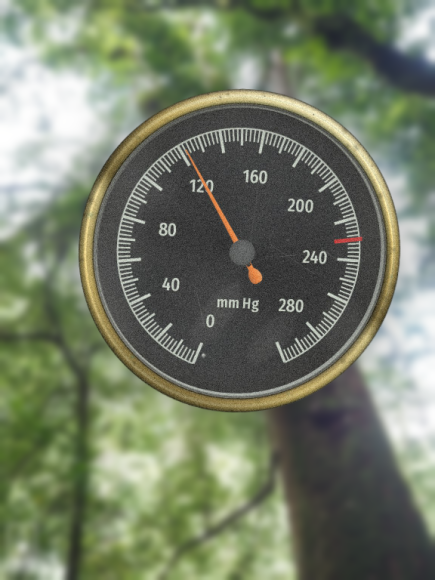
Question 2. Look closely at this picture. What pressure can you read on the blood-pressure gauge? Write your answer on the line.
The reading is 122 mmHg
